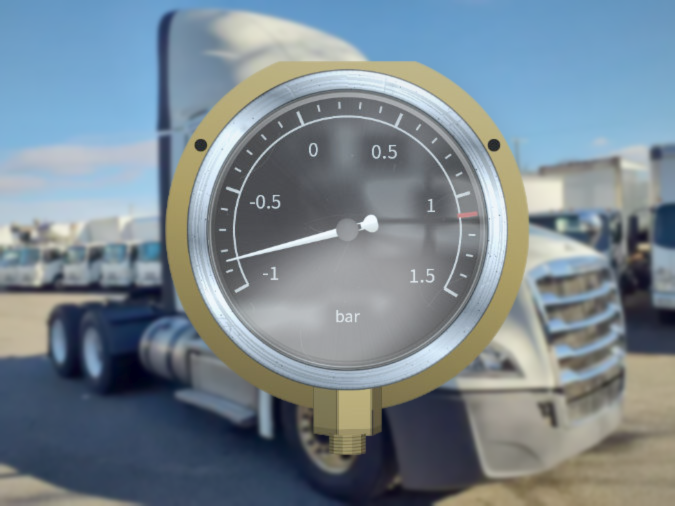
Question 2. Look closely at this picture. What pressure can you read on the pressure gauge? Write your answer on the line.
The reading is -0.85 bar
